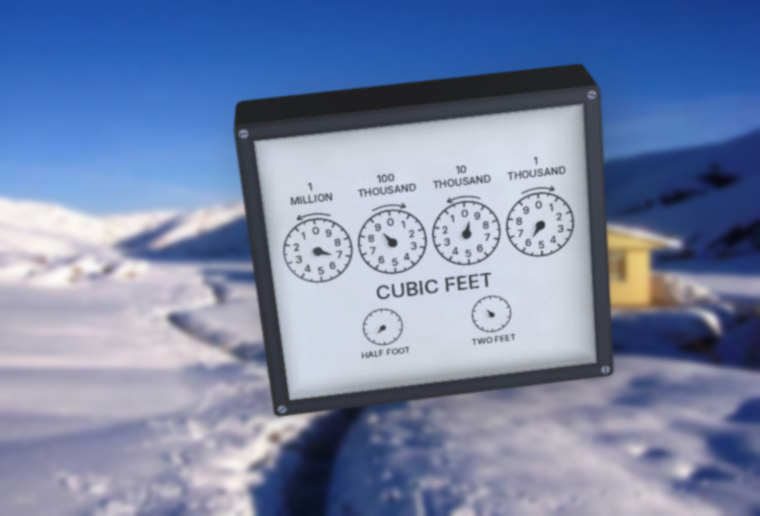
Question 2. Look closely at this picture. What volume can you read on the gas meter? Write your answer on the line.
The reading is 689600 ft³
